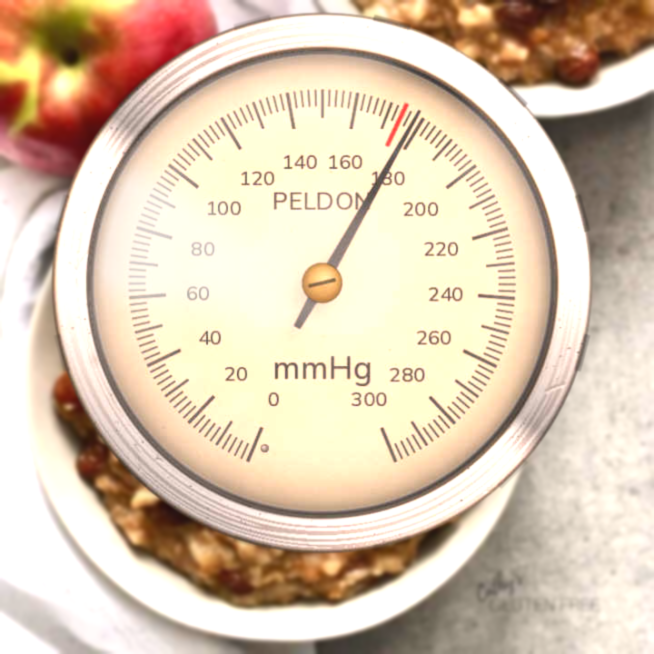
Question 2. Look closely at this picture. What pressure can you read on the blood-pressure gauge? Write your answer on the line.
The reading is 178 mmHg
